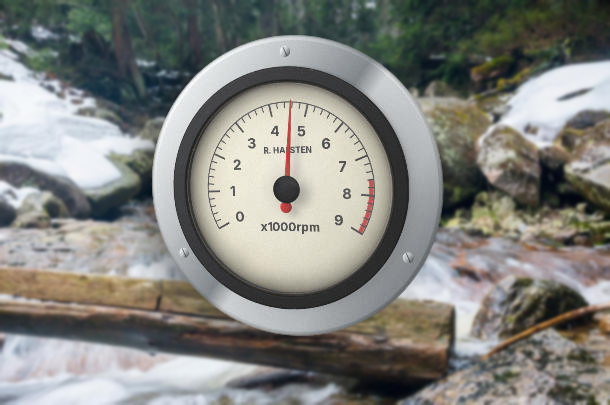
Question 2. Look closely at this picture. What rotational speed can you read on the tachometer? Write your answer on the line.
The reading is 4600 rpm
